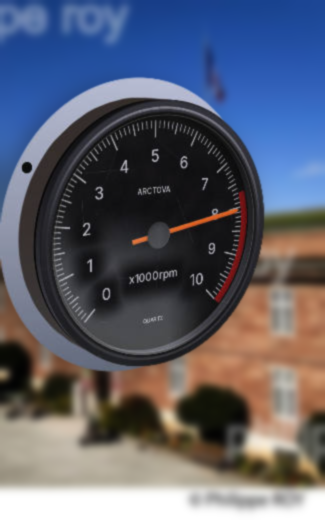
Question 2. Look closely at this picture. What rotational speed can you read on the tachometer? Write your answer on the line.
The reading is 8000 rpm
